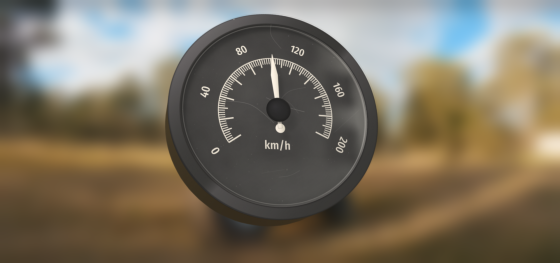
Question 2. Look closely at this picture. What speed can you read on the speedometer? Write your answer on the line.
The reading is 100 km/h
